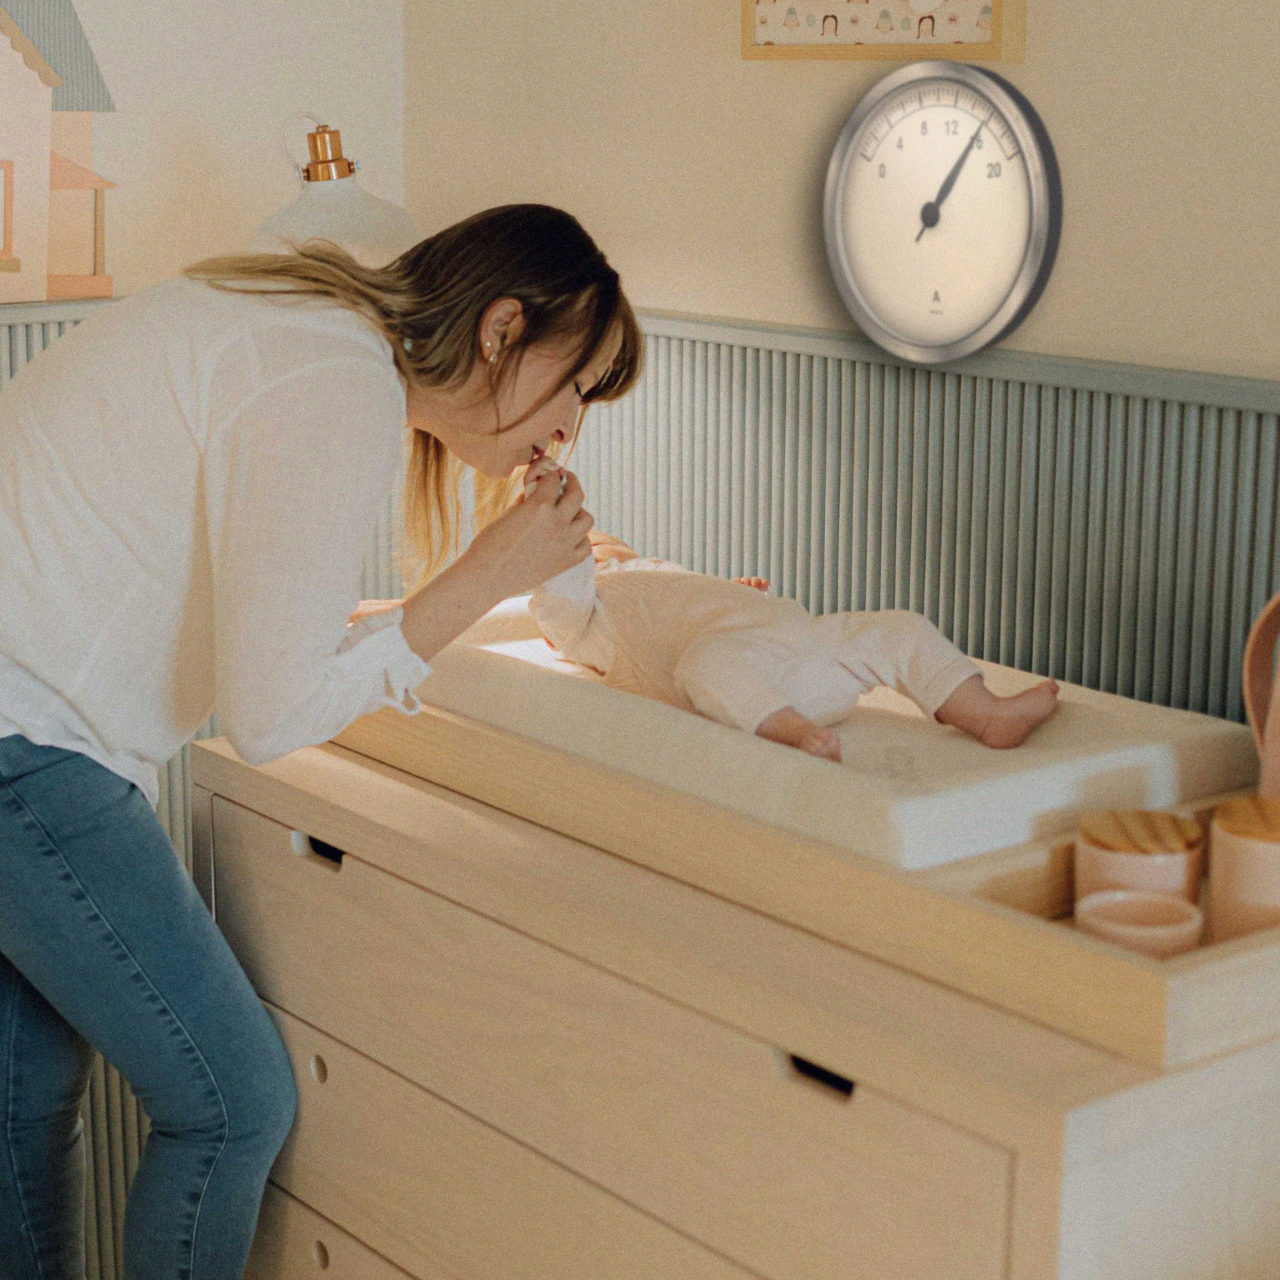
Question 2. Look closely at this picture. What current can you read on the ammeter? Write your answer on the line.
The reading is 16 A
